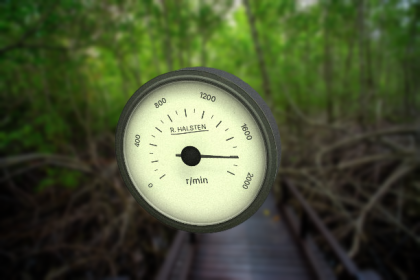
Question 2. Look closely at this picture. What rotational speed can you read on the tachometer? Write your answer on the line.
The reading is 1800 rpm
